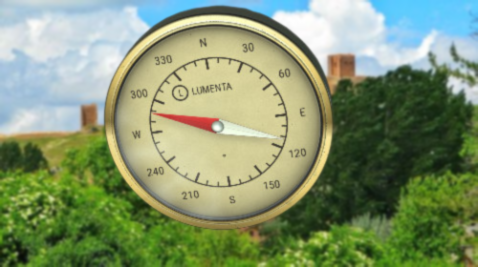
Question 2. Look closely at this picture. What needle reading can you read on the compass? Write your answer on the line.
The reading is 290 °
